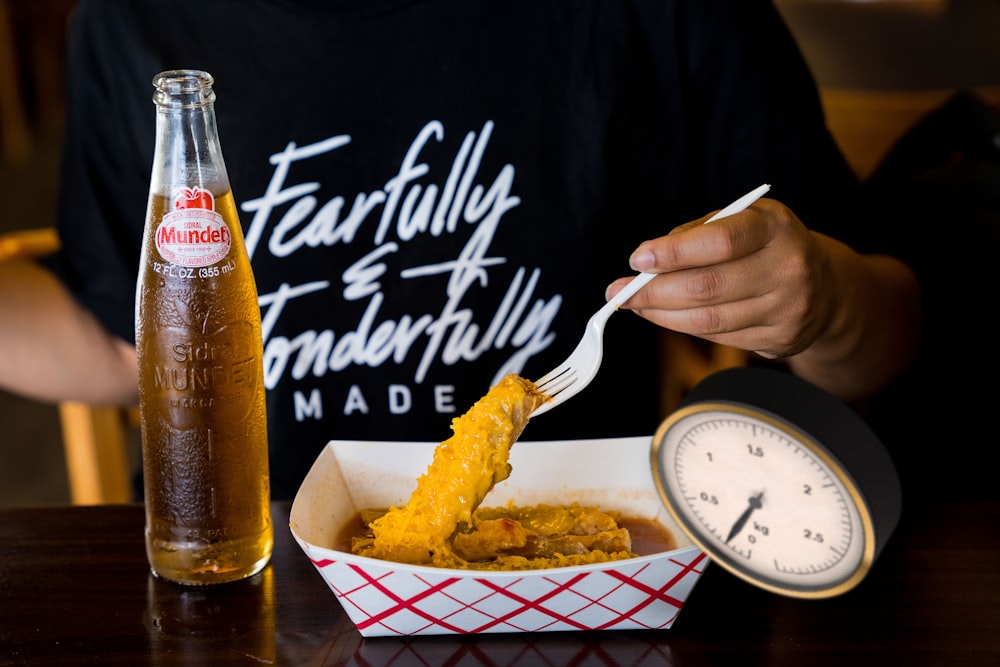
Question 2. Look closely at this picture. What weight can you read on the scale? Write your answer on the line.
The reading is 0.15 kg
